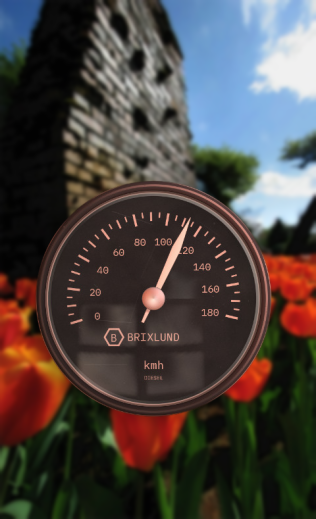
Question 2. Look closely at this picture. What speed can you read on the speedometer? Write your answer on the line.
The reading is 112.5 km/h
